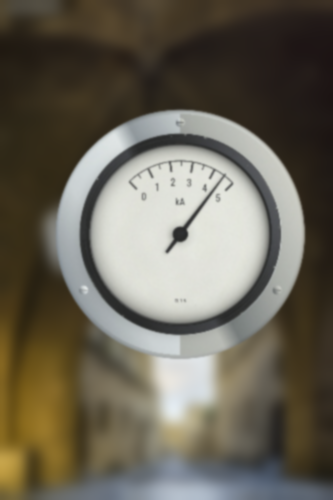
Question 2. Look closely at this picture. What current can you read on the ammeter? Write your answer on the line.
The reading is 4.5 kA
